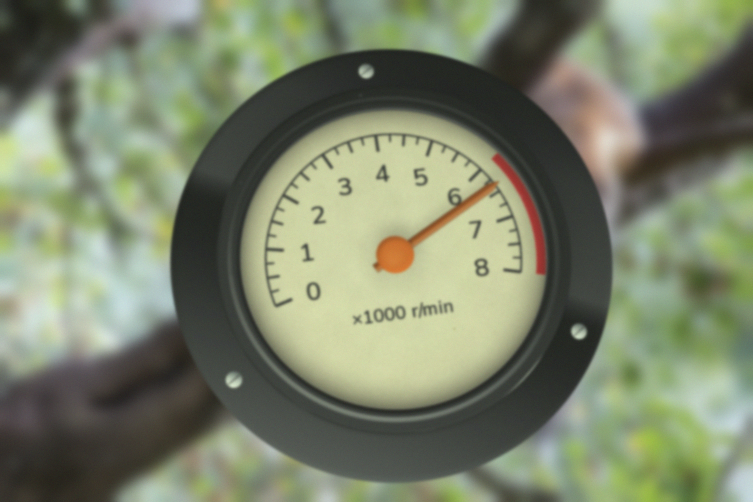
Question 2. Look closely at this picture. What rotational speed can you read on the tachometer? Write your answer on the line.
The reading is 6375 rpm
